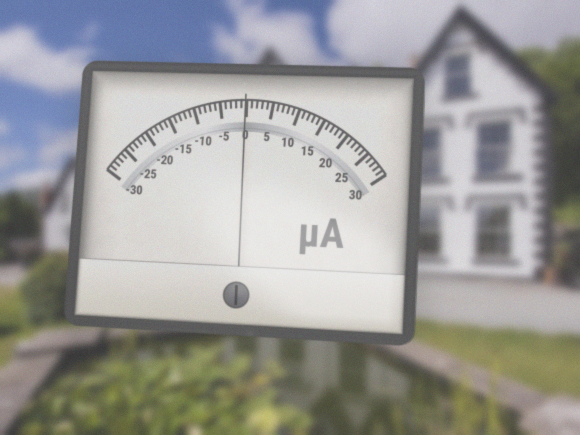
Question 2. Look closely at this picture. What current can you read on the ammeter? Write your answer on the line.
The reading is 0 µA
